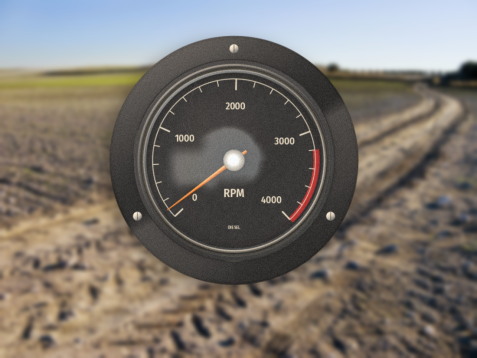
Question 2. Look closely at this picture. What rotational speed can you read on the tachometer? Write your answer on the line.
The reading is 100 rpm
